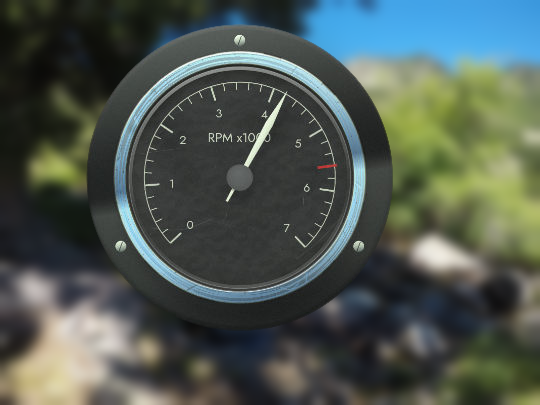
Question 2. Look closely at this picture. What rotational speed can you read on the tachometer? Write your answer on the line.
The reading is 4200 rpm
